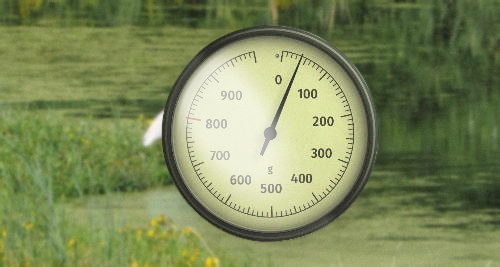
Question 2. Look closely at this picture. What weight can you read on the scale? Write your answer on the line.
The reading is 40 g
